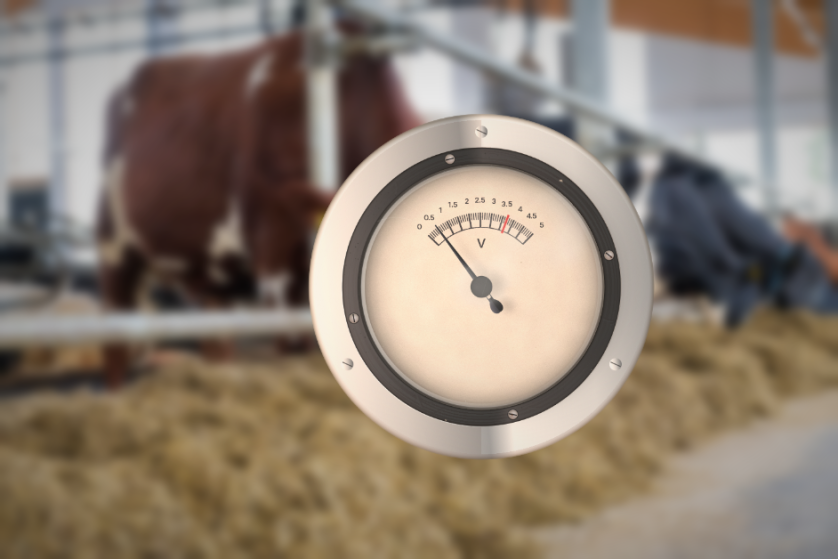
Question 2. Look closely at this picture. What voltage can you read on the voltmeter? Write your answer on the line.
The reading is 0.5 V
